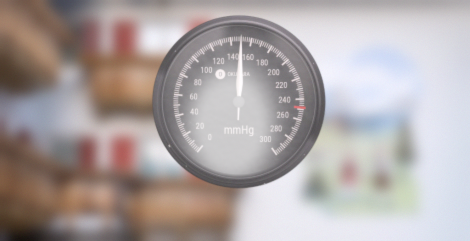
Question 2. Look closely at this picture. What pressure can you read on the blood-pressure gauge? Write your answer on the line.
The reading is 150 mmHg
